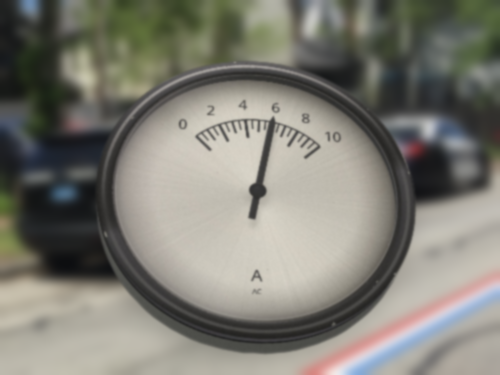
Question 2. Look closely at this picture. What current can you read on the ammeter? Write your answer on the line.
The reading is 6 A
